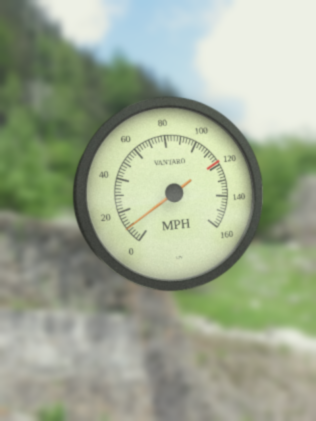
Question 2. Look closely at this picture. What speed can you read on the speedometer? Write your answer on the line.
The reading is 10 mph
